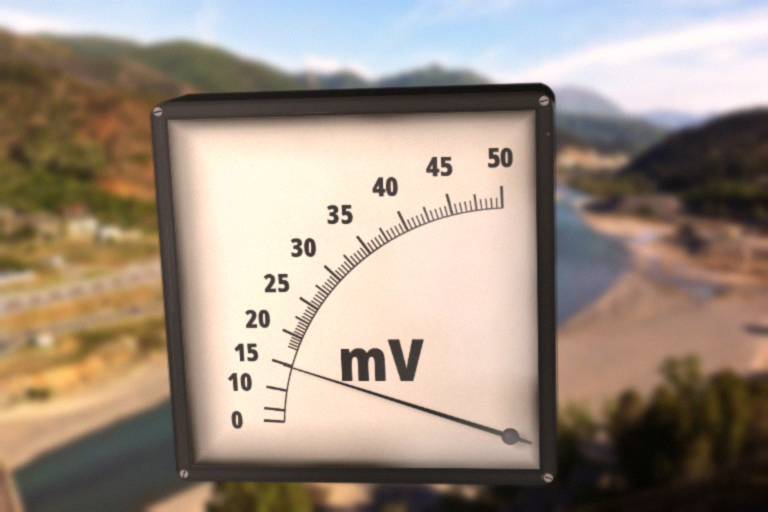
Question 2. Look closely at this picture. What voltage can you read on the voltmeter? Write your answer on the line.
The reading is 15 mV
